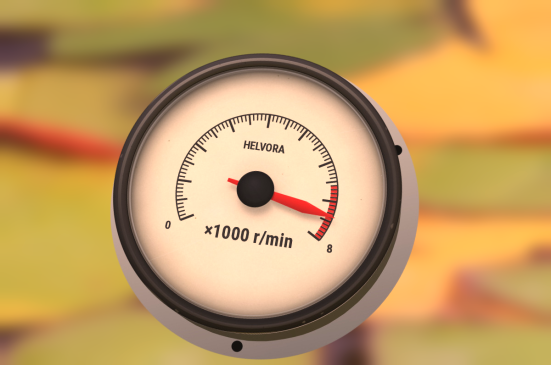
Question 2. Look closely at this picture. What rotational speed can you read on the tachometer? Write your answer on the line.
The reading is 7400 rpm
